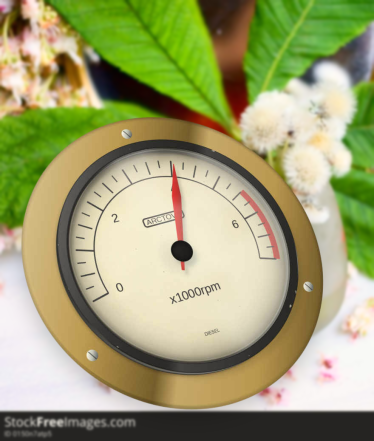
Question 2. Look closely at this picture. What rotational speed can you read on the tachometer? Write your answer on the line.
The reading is 4000 rpm
